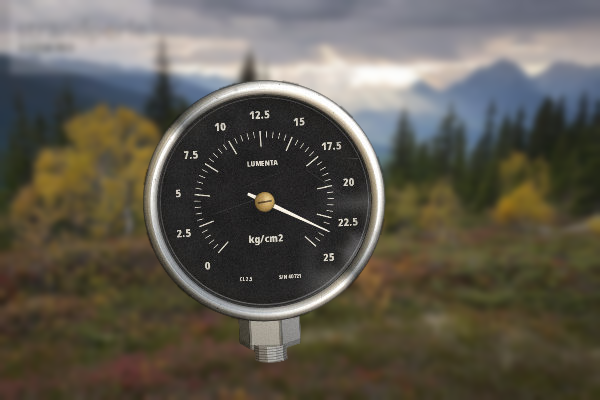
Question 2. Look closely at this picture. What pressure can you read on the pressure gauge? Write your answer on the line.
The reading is 23.5 kg/cm²
